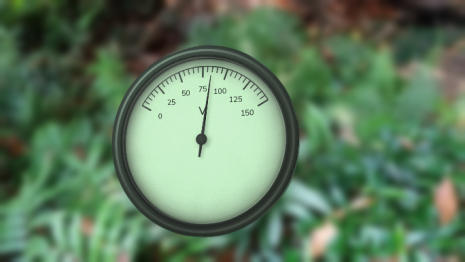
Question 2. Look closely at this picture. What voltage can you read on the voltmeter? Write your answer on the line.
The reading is 85 V
